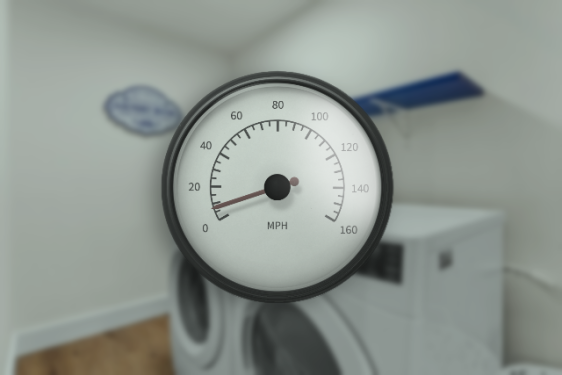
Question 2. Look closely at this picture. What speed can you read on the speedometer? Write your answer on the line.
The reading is 7.5 mph
